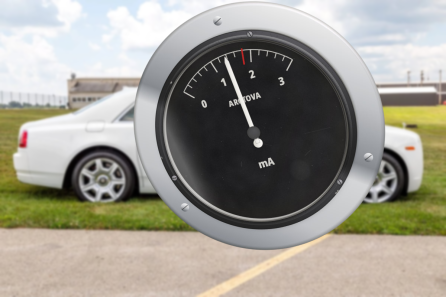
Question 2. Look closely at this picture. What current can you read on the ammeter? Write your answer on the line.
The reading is 1.4 mA
